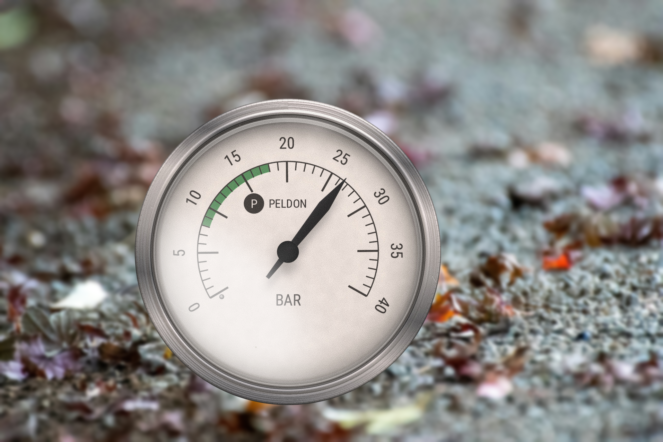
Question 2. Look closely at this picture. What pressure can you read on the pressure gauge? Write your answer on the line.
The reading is 26.5 bar
